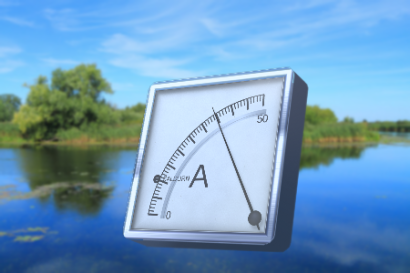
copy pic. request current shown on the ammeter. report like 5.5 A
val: 35 A
